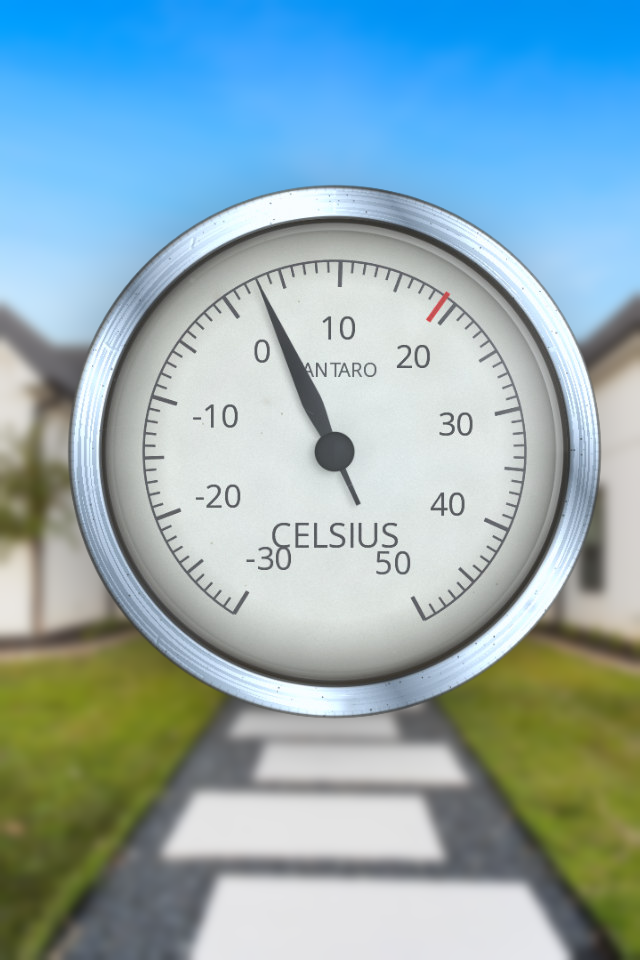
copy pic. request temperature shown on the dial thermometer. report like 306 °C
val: 3 °C
